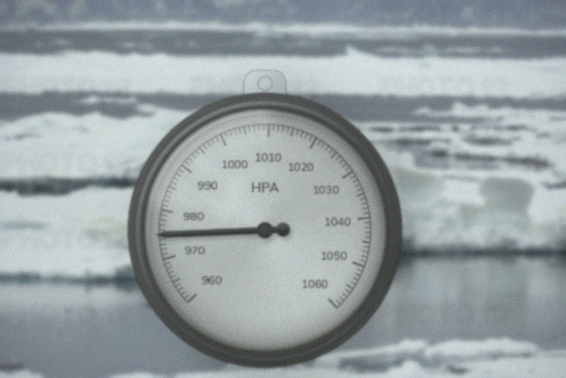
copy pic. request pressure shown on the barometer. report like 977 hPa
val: 975 hPa
